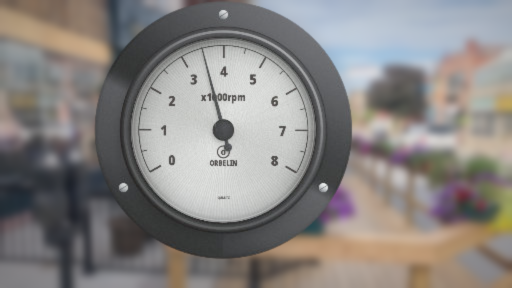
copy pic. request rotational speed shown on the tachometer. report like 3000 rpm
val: 3500 rpm
